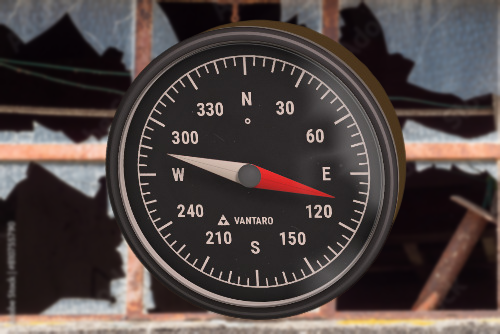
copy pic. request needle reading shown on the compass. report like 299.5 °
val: 105 °
